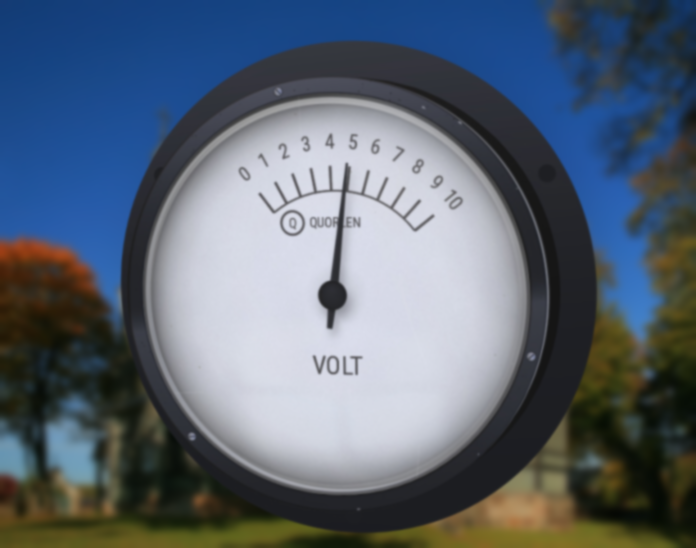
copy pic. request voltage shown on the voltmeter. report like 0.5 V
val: 5 V
